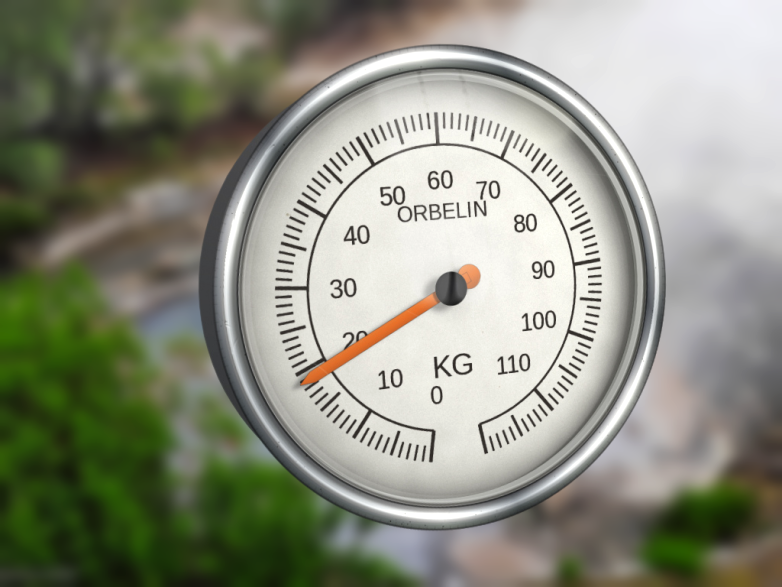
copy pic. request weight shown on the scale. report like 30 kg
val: 19 kg
